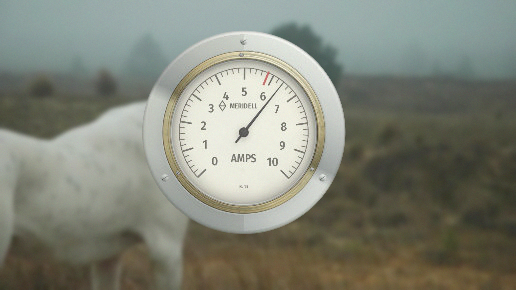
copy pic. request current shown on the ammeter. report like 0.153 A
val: 6.4 A
